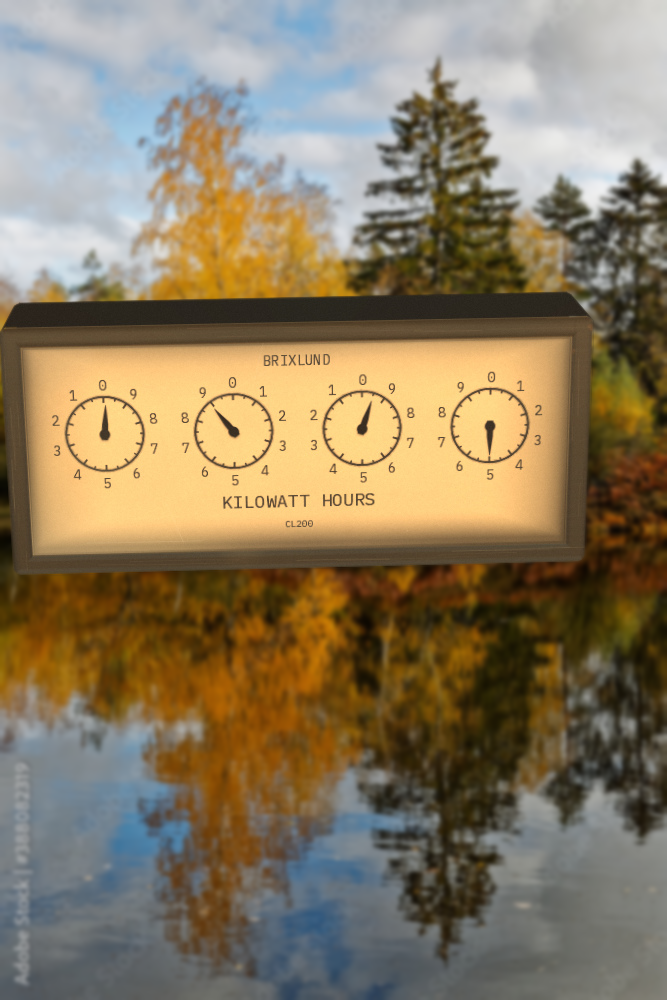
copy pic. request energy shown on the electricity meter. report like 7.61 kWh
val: 9895 kWh
